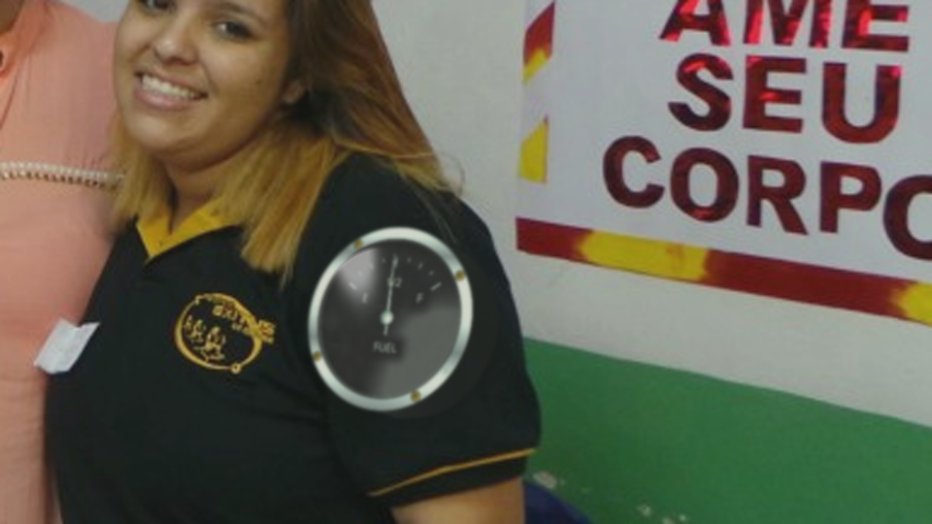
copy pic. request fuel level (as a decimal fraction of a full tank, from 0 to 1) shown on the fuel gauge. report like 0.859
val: 0.5
